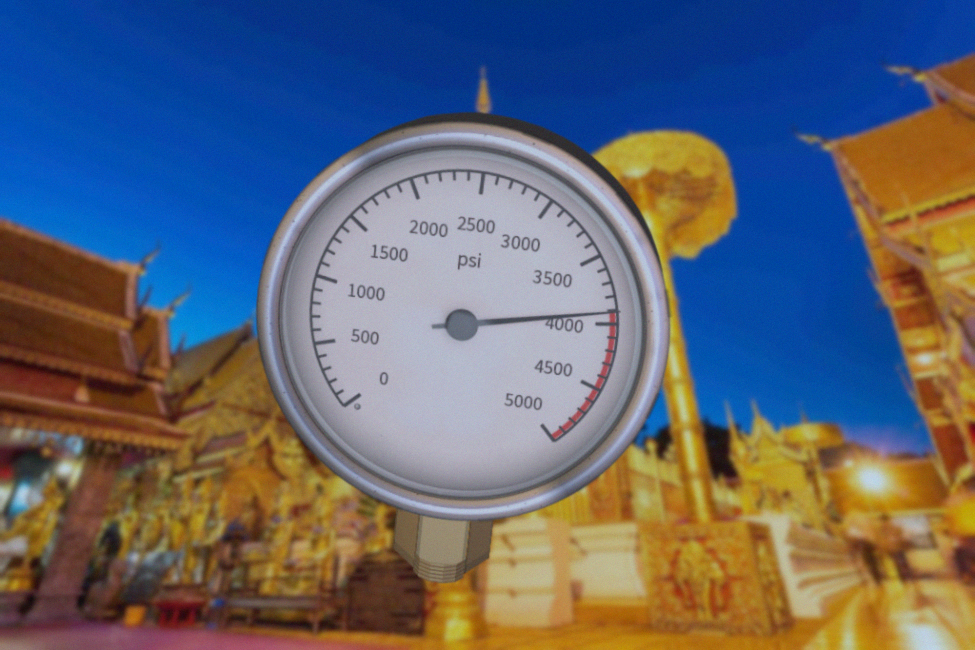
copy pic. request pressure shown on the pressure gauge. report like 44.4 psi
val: 3900 psi
